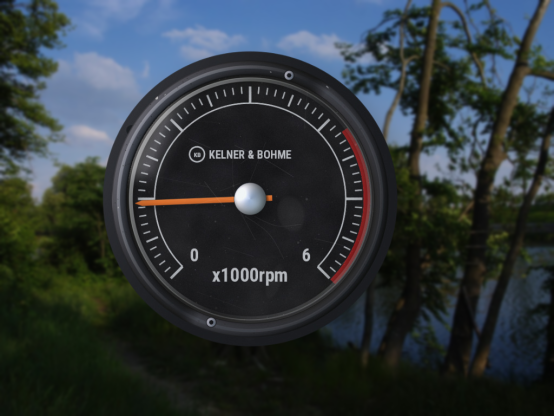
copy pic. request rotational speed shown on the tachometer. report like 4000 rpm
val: 950 rpm
